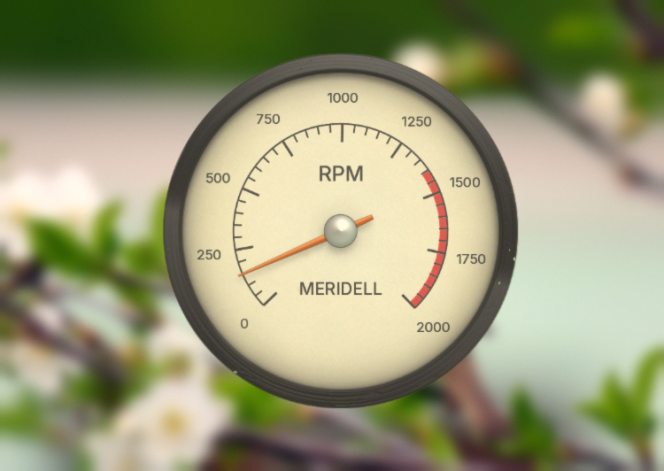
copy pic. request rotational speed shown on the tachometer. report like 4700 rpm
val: 150 rpm
